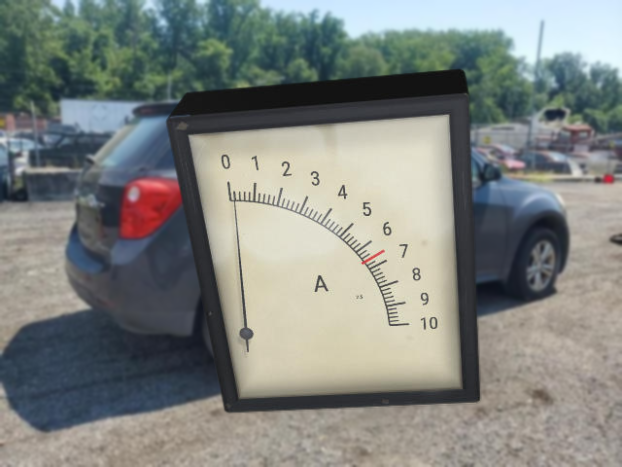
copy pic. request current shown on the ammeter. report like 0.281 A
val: 0.2 A
